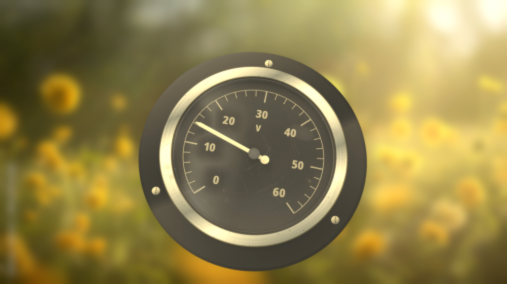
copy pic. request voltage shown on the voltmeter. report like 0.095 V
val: 14 V
